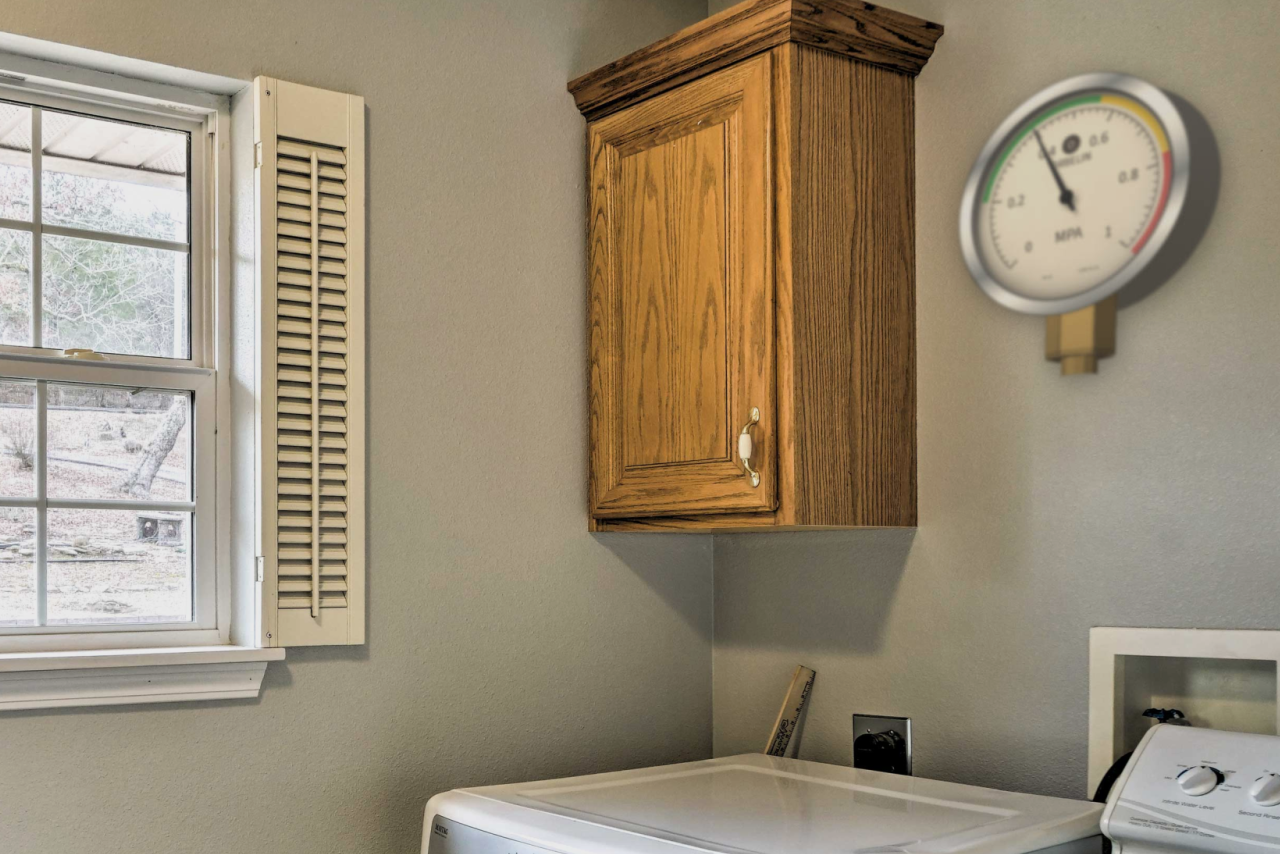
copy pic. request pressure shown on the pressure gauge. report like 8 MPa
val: 0.4 MPa
